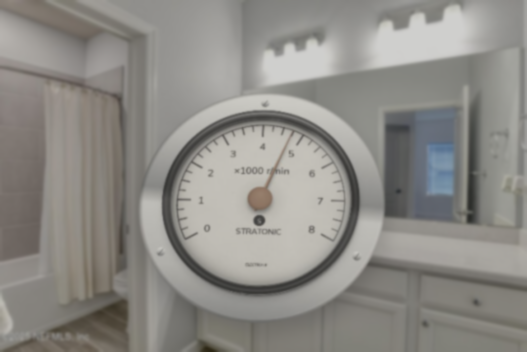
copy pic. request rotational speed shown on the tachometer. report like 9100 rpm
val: 4750 rpm
